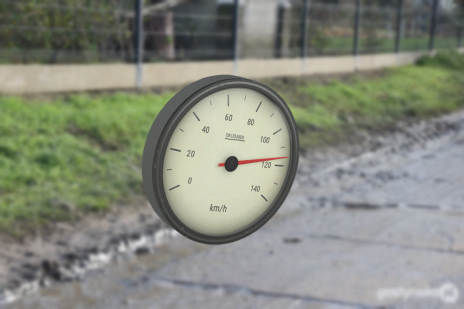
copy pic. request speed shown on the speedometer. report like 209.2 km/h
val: 115 km/h
